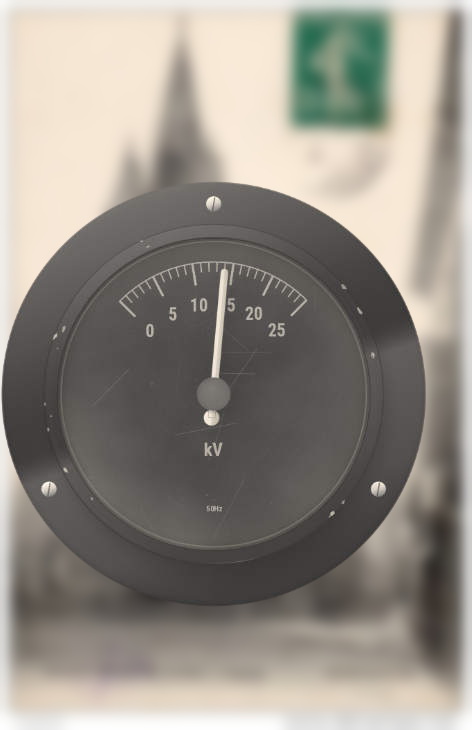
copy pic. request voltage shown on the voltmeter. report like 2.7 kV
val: 14 kV
